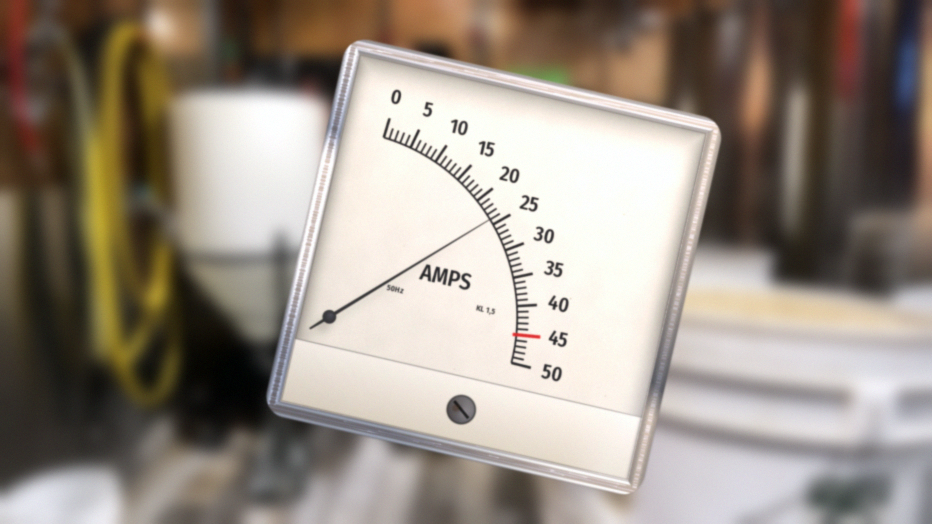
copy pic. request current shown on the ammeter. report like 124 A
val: 24 A
